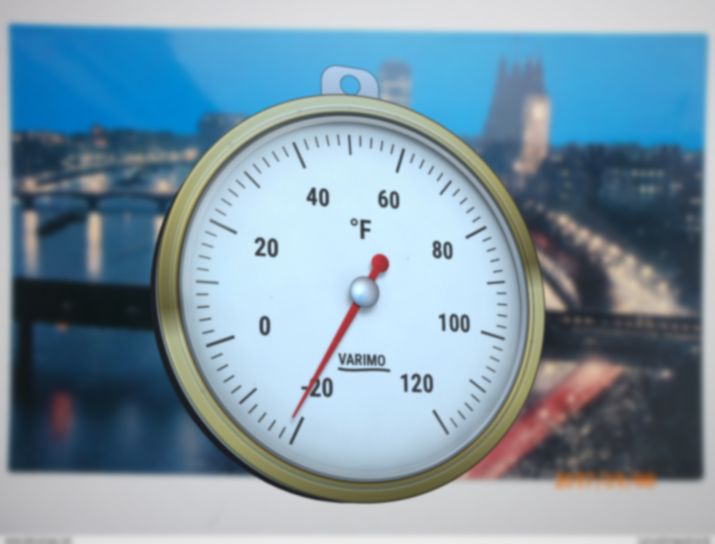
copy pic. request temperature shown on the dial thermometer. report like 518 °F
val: -18 °F
